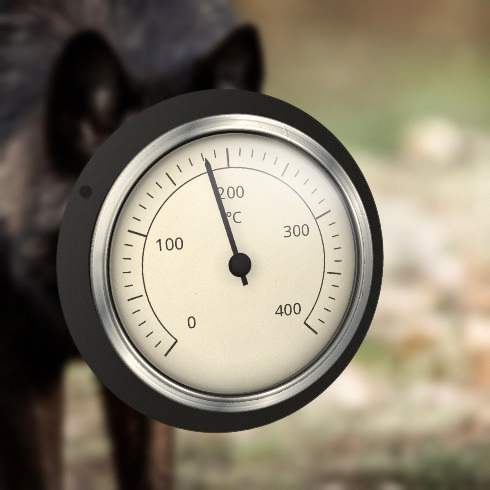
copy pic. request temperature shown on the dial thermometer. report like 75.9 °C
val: 180 °C
